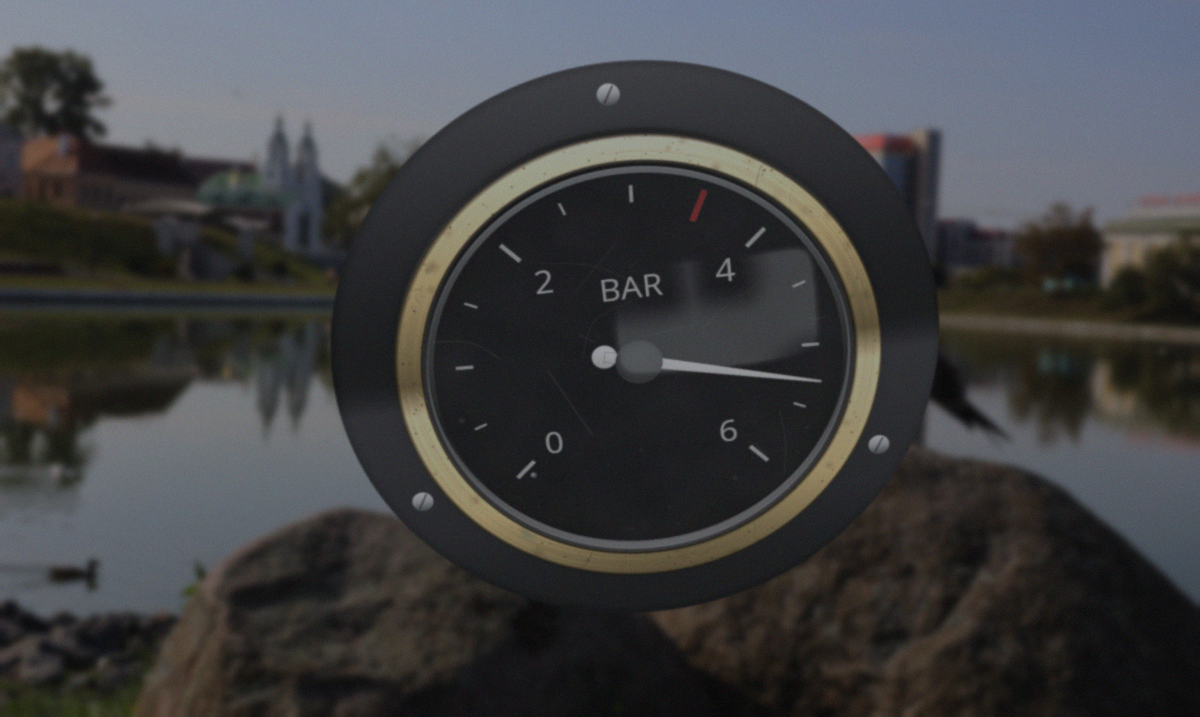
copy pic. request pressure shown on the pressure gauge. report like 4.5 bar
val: 5.25 bar
